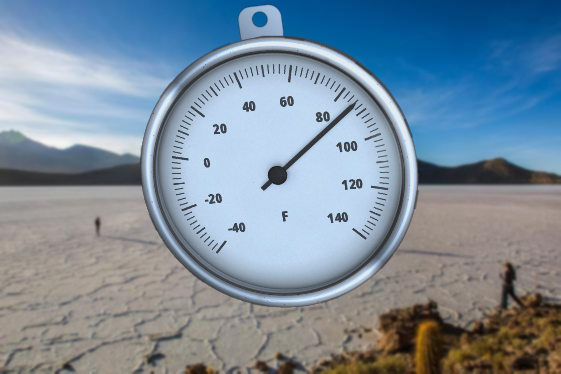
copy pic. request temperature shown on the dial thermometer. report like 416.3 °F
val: 86 °F
